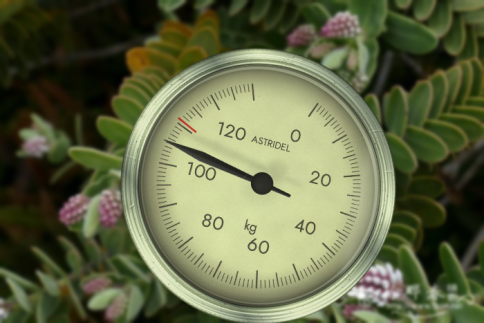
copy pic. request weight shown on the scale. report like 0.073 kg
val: 105 kg
